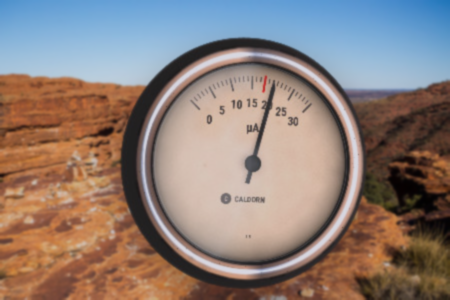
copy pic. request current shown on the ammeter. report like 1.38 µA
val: 20 µA
